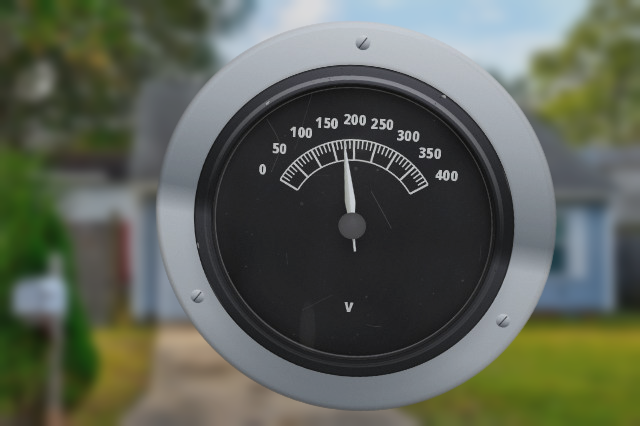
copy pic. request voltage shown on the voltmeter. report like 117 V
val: 180 V
